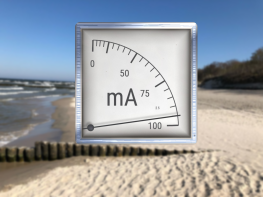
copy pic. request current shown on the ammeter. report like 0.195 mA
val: 95 mA
